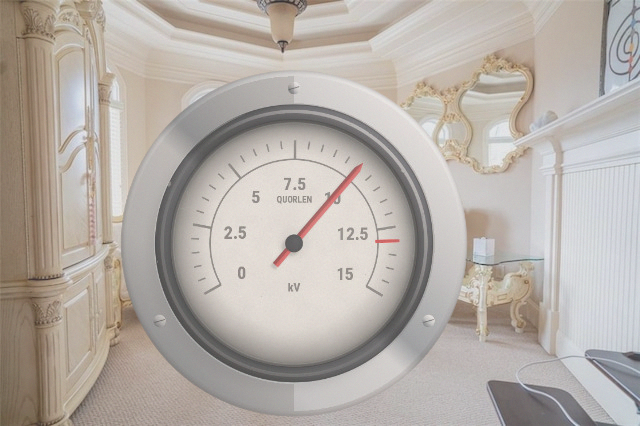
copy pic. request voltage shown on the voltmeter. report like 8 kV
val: 10 kV
